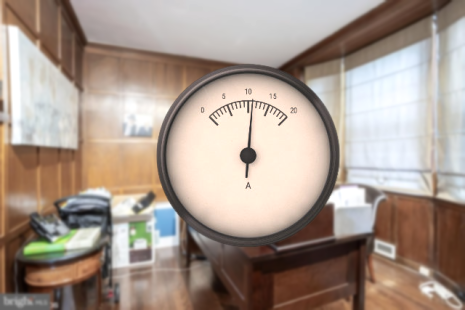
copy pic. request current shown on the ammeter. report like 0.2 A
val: 11 A
